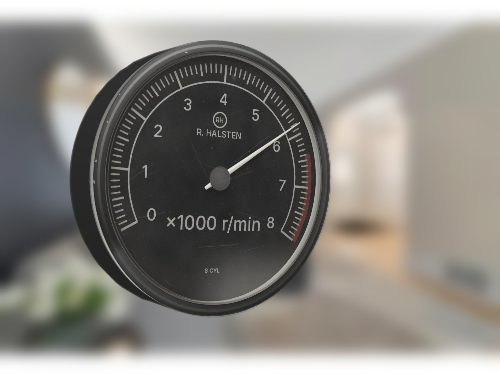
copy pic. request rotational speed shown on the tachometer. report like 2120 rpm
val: 5800 rpm
